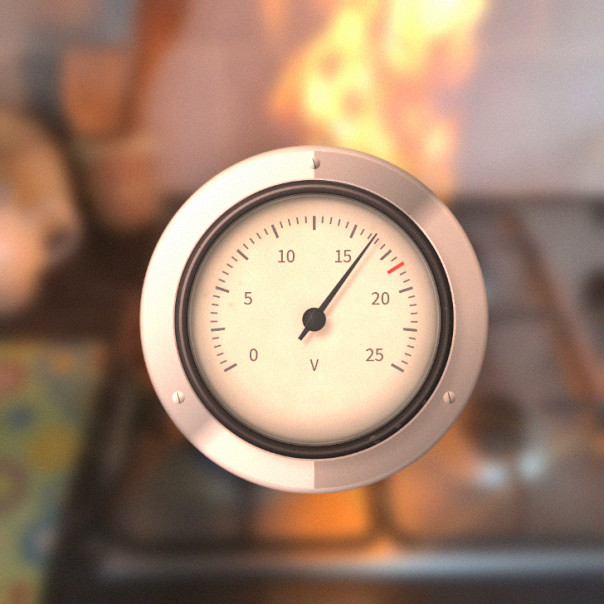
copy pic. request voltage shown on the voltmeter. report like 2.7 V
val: 16.25 V
